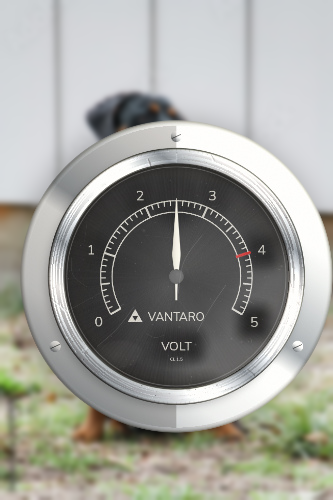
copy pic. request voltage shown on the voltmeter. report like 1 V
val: 2.5 V
